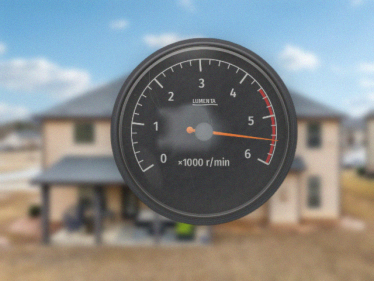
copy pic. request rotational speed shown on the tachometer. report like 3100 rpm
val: 5500 rpm
